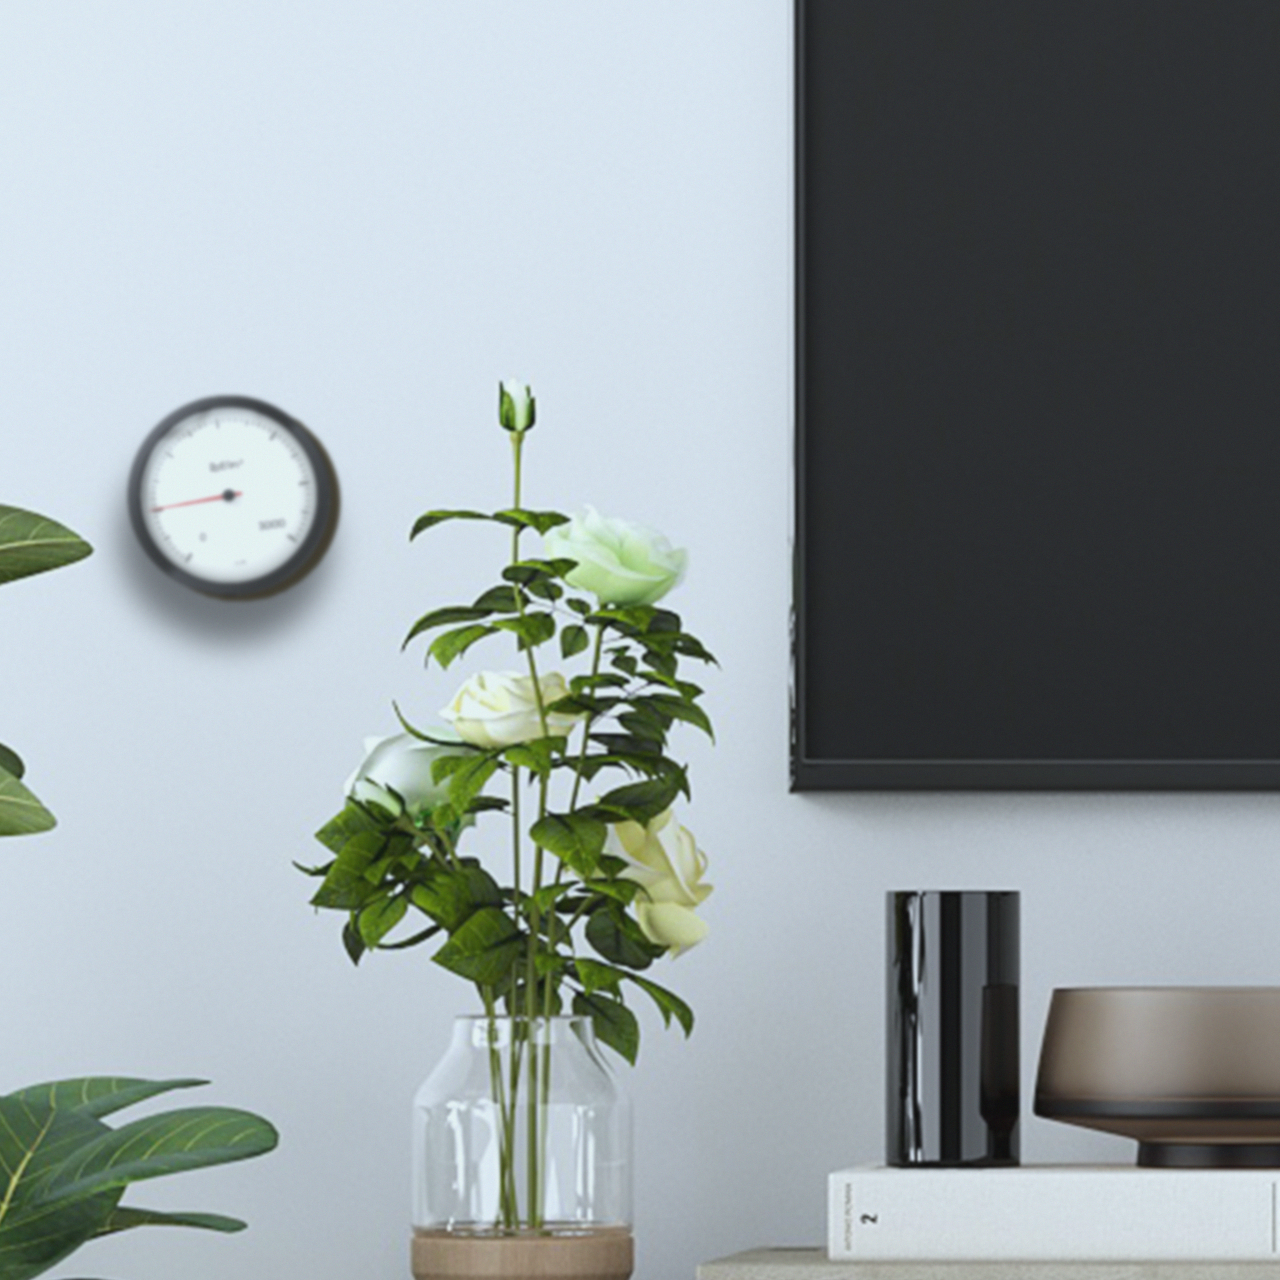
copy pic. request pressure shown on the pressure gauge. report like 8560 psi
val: 500 psi
